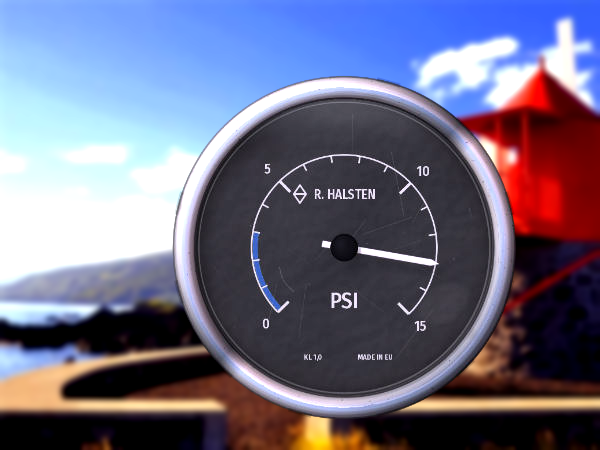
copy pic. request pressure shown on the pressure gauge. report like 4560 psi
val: 13 psi
